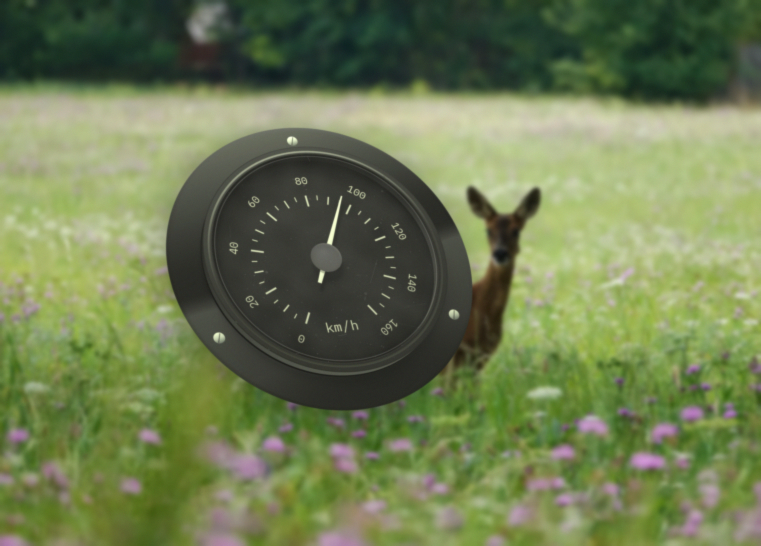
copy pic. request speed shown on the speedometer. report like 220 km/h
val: 95 km/h
